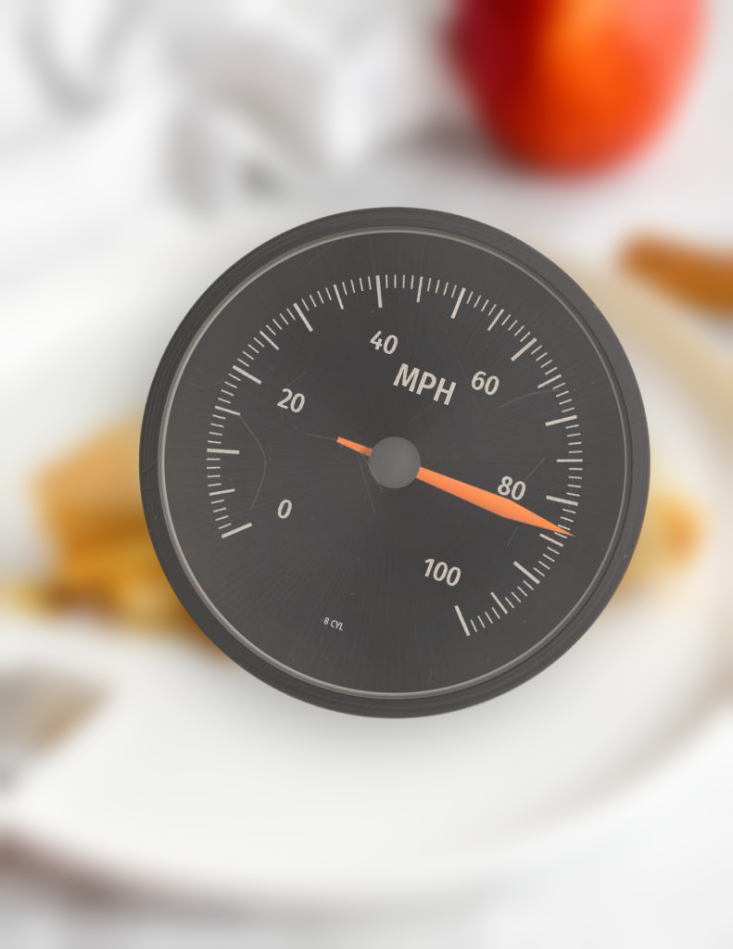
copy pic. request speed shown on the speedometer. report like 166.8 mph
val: 83.5 mph
